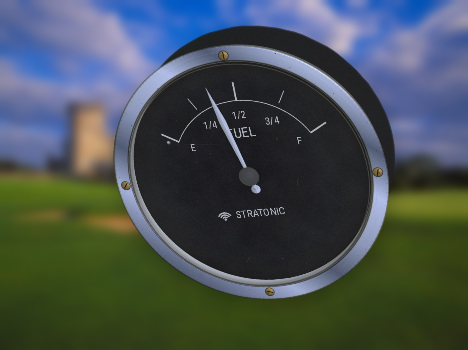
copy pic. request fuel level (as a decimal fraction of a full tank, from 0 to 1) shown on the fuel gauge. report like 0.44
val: 0.375
